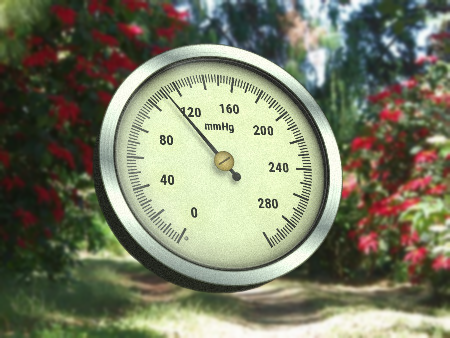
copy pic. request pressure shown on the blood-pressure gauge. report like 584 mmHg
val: 110 mmHg
